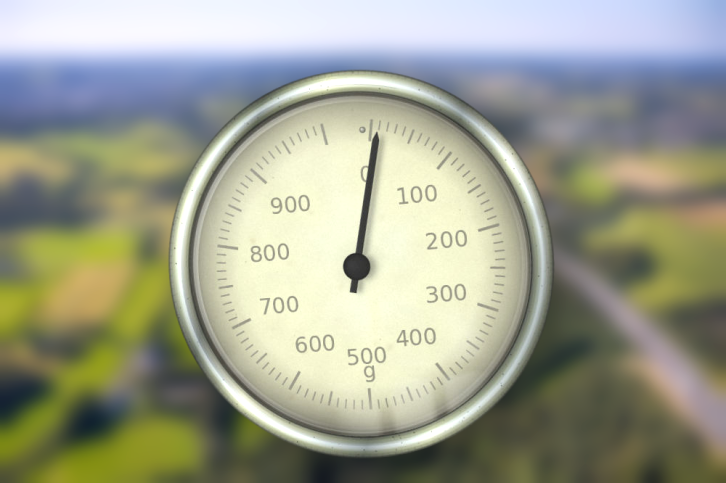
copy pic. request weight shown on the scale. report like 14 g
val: 10 g
